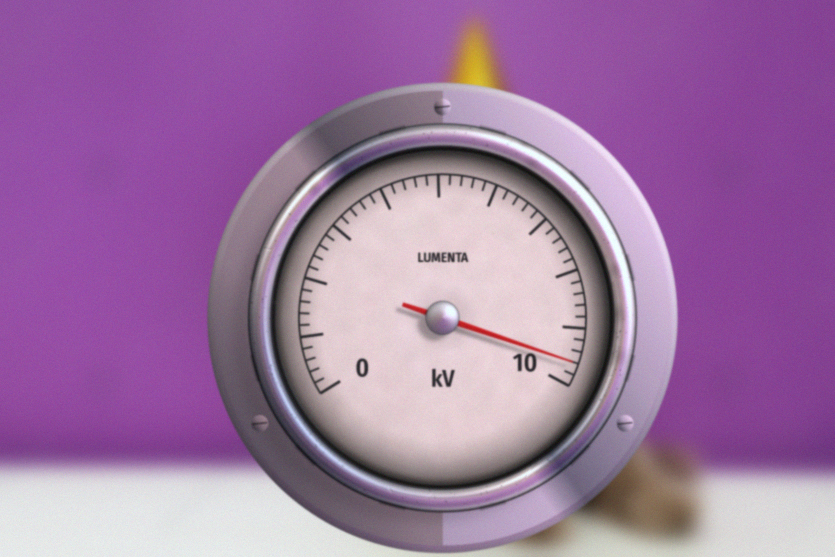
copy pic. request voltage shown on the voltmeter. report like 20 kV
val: 9.6 kV
